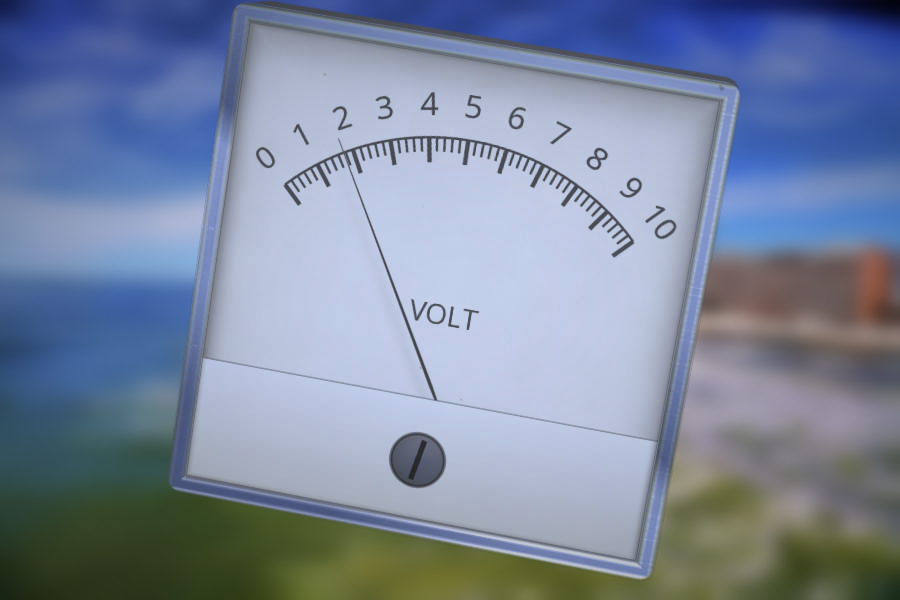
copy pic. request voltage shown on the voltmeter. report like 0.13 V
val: 1.8 V
